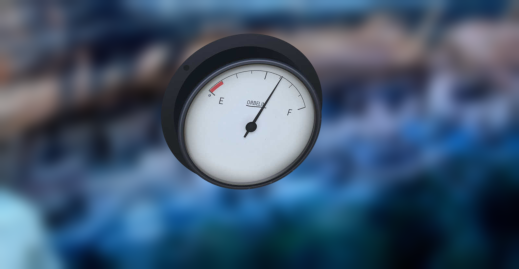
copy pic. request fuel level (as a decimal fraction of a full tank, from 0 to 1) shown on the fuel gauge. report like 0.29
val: 0.625
